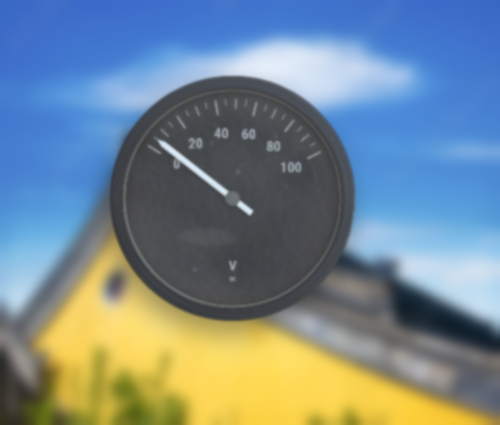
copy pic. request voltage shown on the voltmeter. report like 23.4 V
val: 5 V
